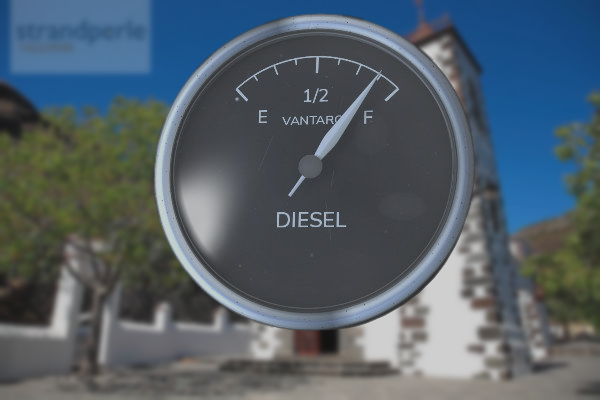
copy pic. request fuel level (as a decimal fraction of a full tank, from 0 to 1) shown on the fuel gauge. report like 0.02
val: 0.875
